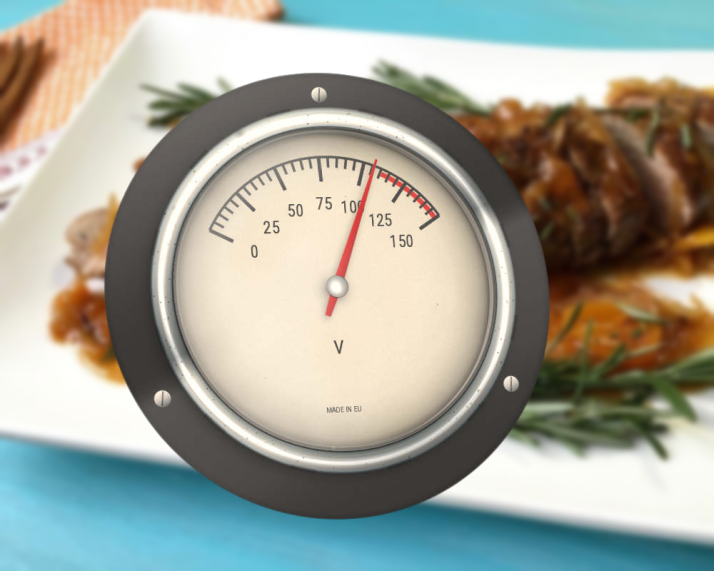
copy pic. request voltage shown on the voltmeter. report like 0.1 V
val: 105 V
